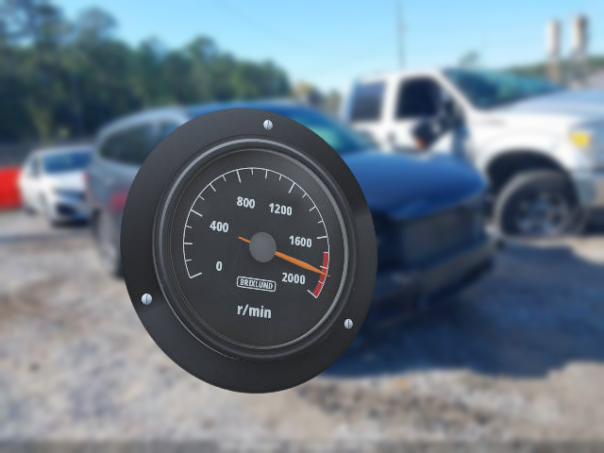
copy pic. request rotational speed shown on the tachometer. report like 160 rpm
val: 1850 rpm
